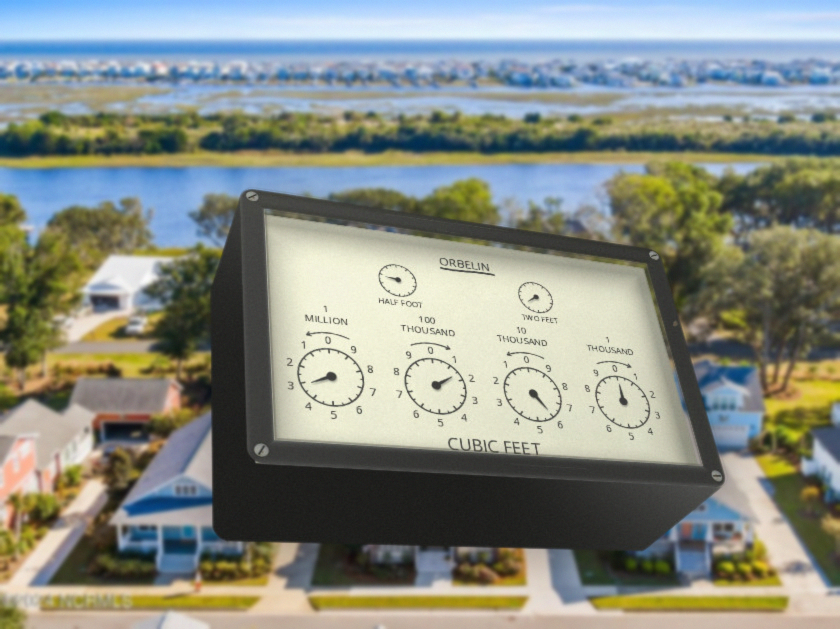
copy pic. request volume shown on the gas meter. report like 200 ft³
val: 316000 ft³
